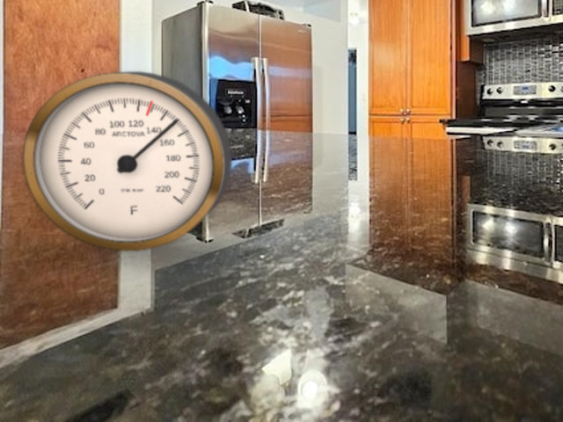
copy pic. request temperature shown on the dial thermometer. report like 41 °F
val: 150 °F
